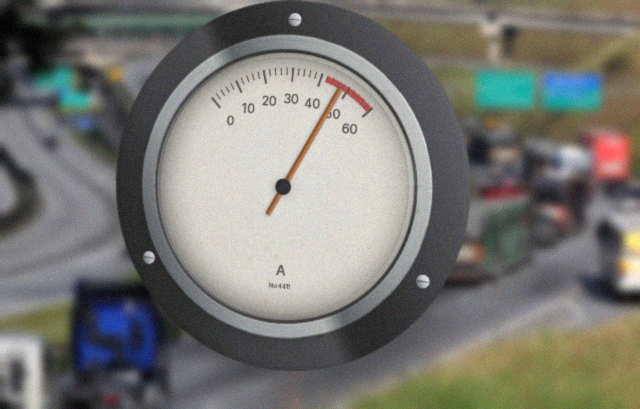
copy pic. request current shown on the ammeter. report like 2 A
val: 48 A
